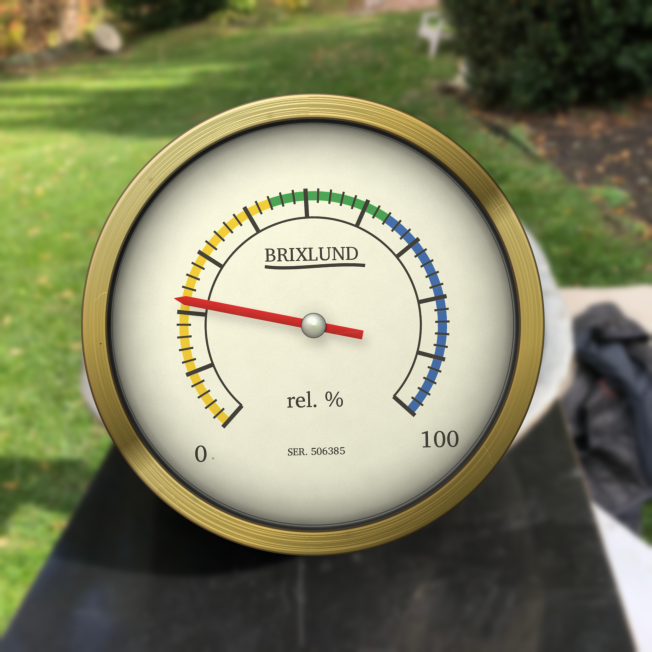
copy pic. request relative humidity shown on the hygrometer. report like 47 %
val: 22 %
